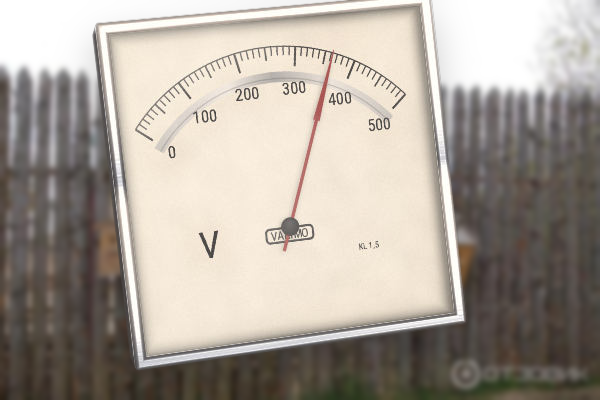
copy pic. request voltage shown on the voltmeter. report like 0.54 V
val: 360 V
